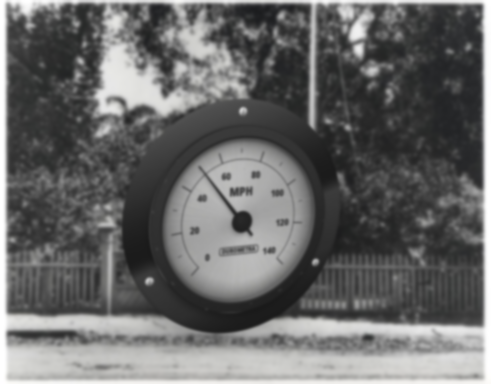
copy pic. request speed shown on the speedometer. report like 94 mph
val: 50 mph
